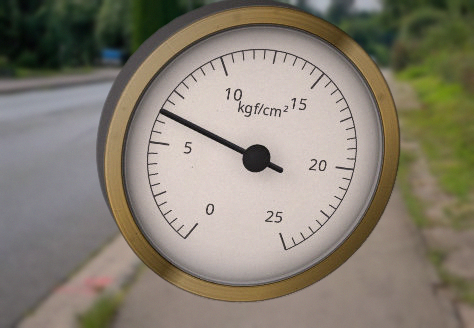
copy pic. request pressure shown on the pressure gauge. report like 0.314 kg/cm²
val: 6.5 kg/cm²
